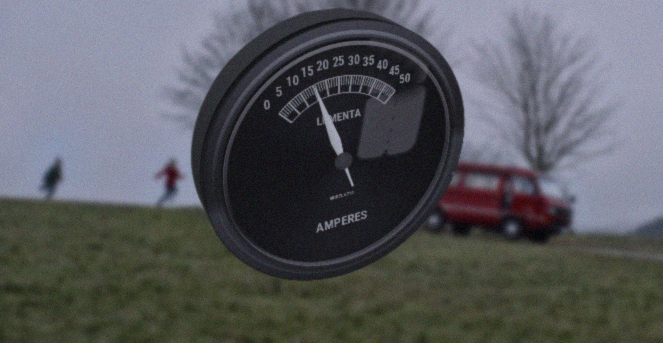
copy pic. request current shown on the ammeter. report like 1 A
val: 15 A
